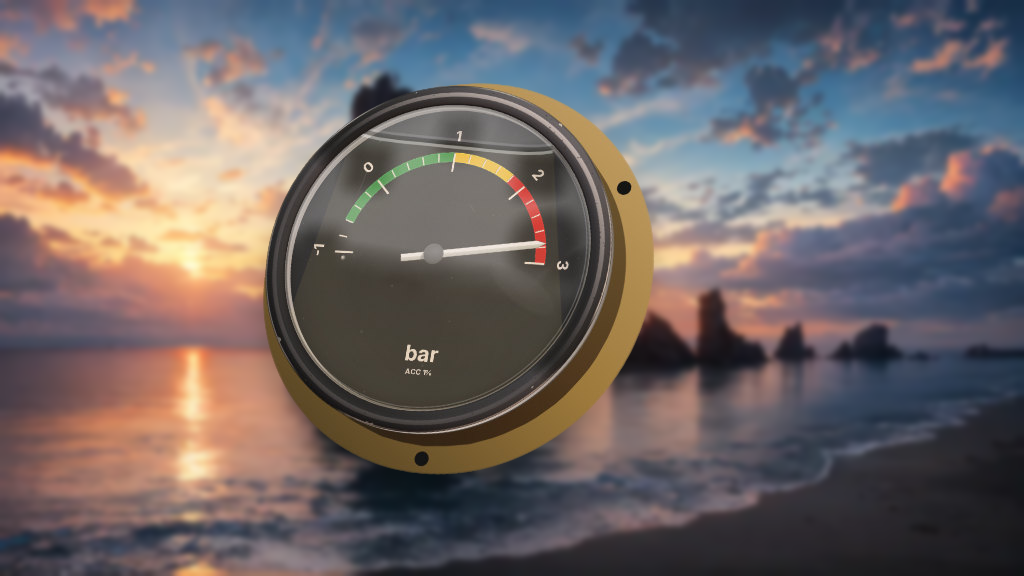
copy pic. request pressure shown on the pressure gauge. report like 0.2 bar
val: 2.8 bar
